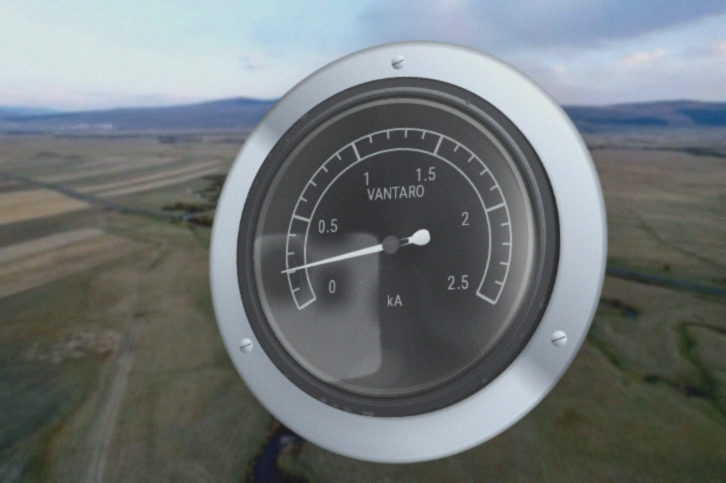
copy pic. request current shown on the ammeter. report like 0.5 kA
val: 0.2 kA
